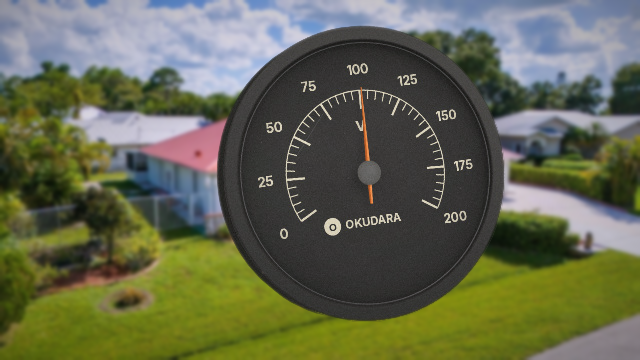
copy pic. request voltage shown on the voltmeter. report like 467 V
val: 100 V
